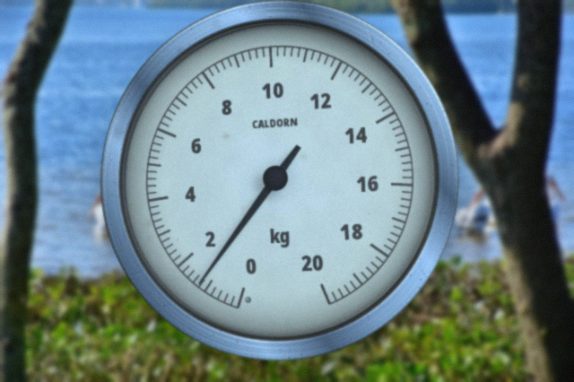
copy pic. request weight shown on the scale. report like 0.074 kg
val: 1.2 kg
